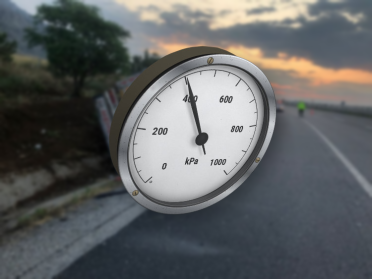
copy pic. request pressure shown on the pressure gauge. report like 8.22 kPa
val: 400 kPa
